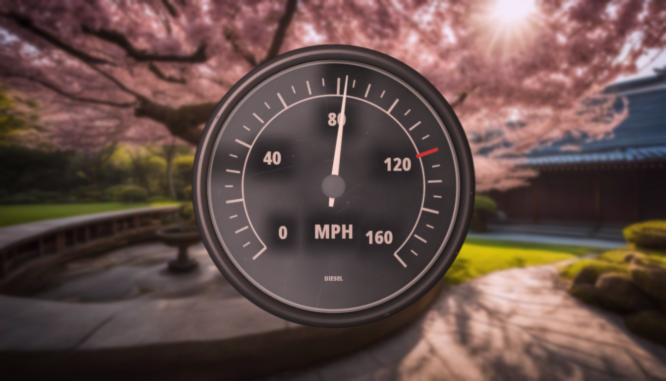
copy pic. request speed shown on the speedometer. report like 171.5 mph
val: 82.5 mph
